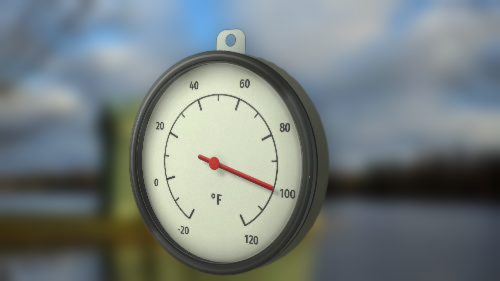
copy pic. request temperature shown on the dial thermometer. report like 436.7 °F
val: 100 °F
